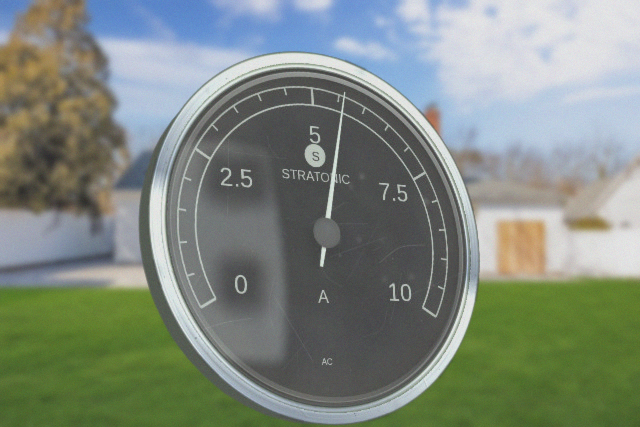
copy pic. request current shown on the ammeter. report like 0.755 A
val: 5.5 A
